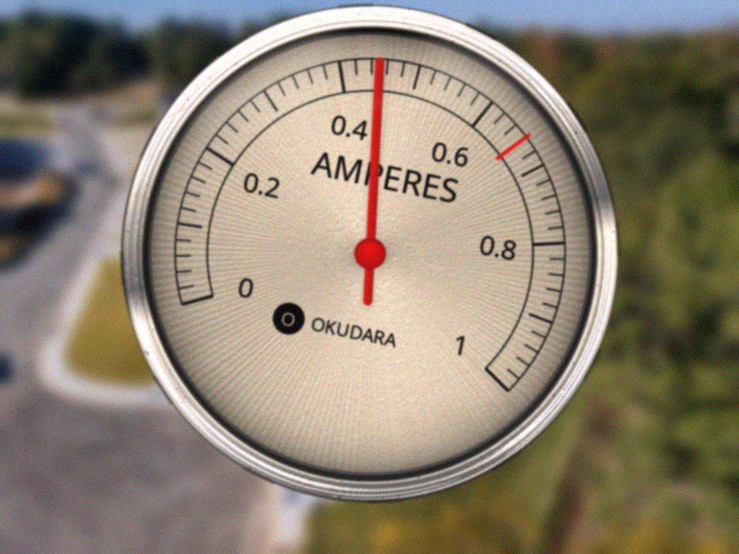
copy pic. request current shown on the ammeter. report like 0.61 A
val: 0.45 A
